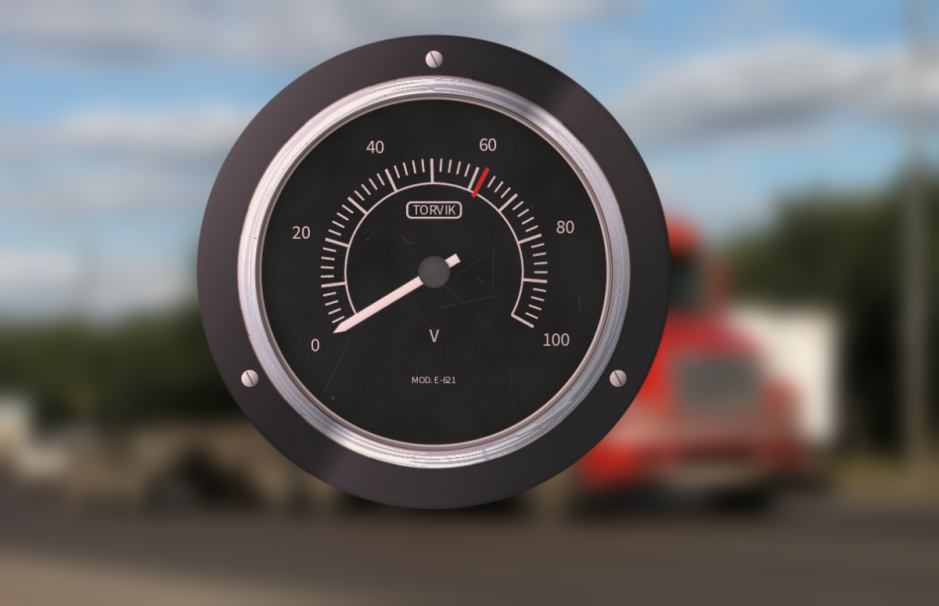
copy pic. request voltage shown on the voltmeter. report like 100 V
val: 0 V
